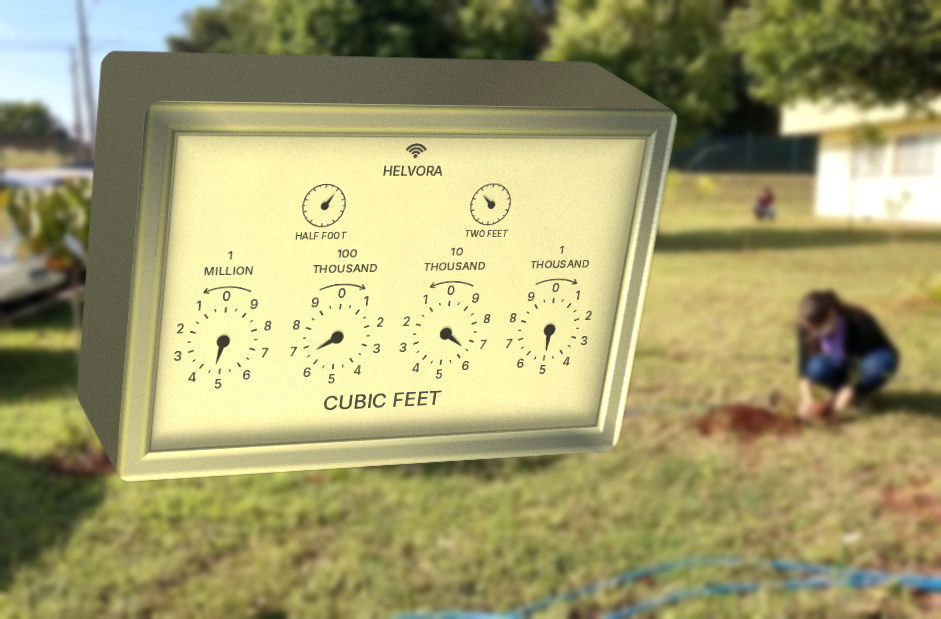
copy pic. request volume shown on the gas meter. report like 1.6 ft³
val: 466500 ft³
